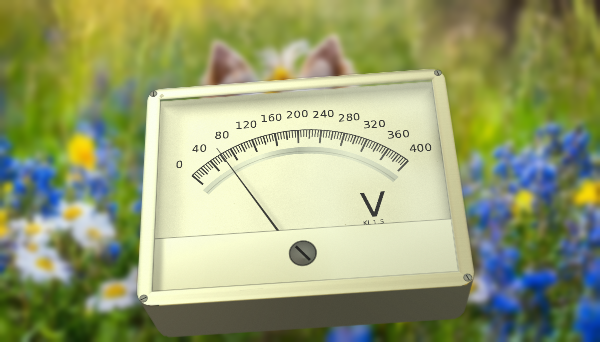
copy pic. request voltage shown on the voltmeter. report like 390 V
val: 60 V
